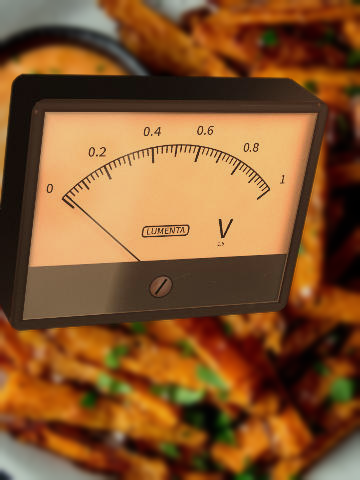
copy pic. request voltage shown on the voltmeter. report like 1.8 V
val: 0.02 V
